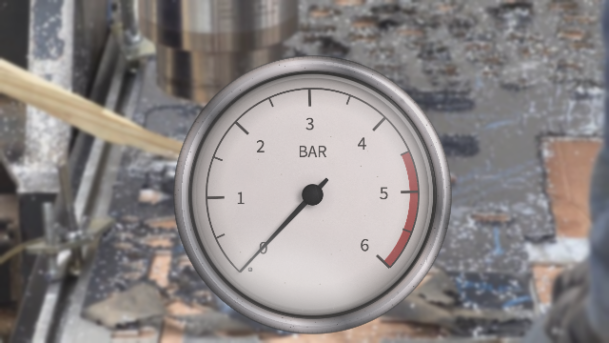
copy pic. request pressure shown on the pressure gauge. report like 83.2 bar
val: 0 bar
